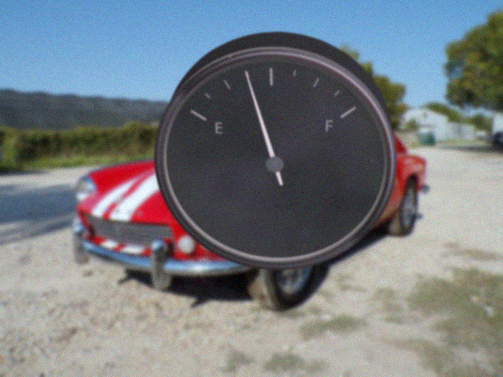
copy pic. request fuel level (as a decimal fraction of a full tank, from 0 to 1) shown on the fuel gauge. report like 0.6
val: 0.375
